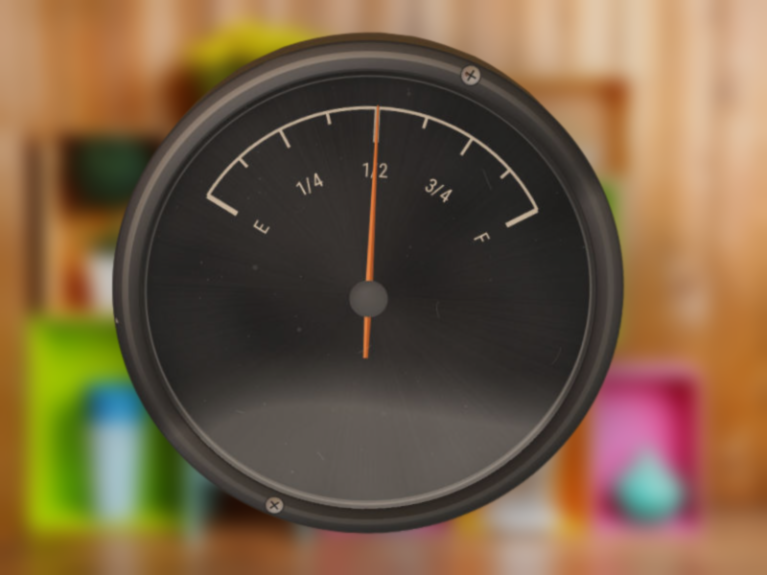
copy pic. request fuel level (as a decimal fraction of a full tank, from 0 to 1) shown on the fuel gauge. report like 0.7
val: 0.5
